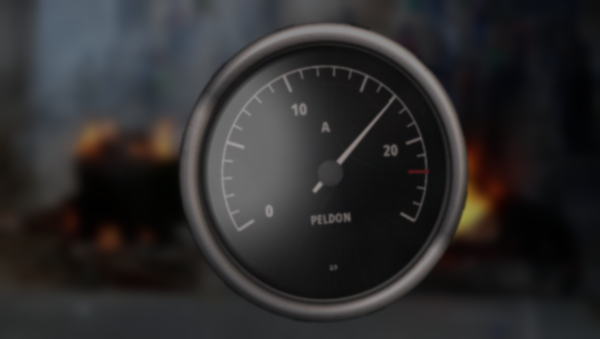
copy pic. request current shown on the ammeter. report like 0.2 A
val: 17 A
